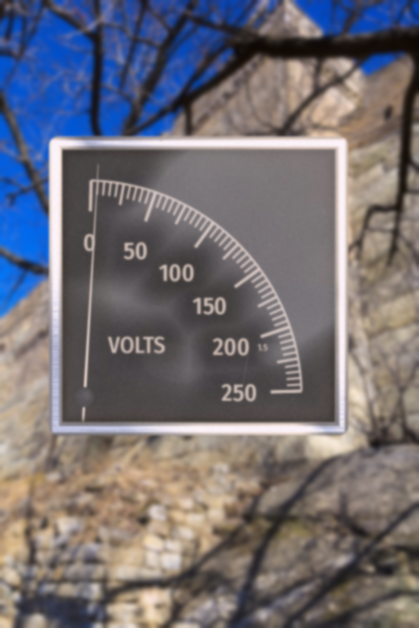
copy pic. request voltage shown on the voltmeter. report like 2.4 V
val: 5 V
